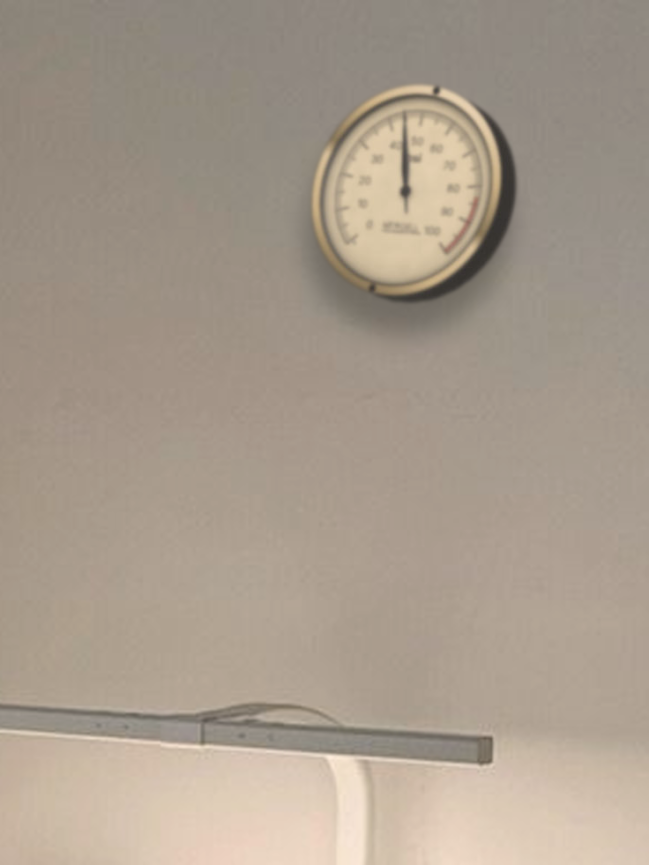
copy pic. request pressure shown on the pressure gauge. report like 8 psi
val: 45 psi
